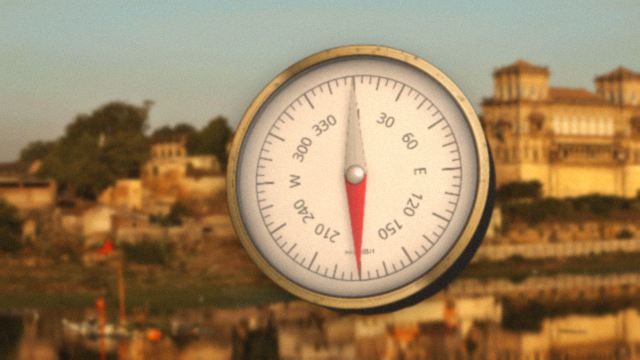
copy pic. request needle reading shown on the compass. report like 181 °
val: 180 °
